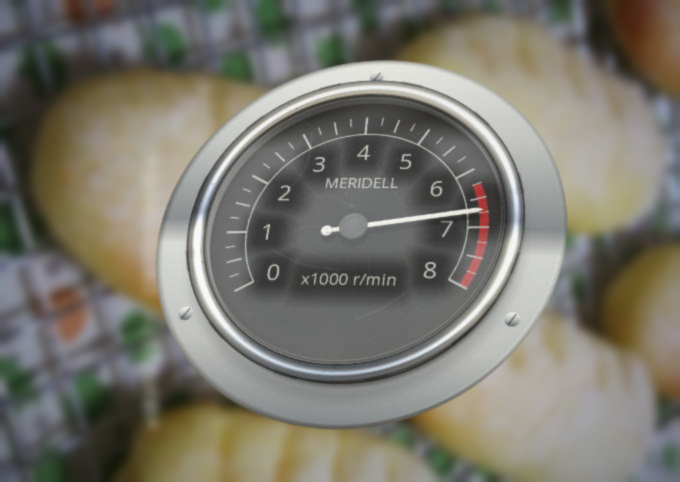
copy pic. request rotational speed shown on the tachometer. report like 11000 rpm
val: 6750 rpm
